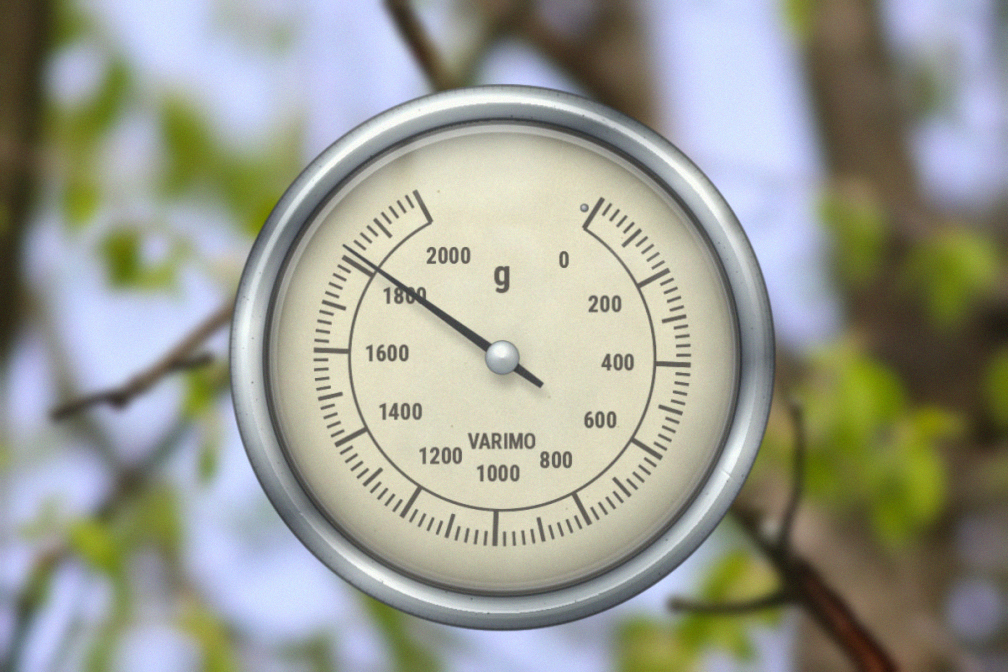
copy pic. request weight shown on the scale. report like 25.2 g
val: 1820 g
